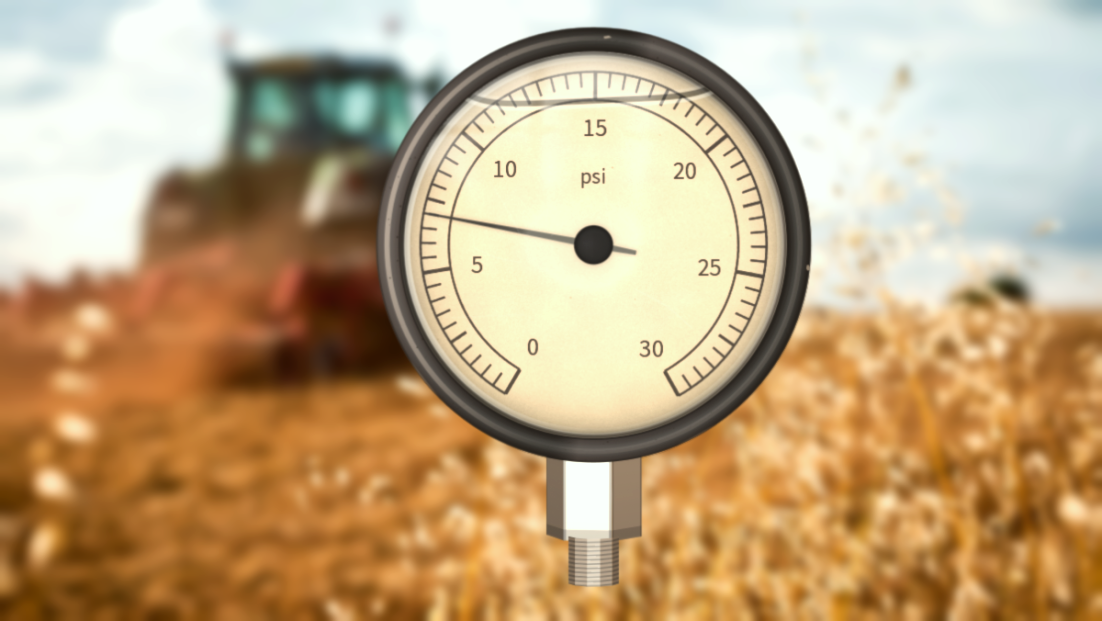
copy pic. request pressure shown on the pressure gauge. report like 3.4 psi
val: 7 psi
